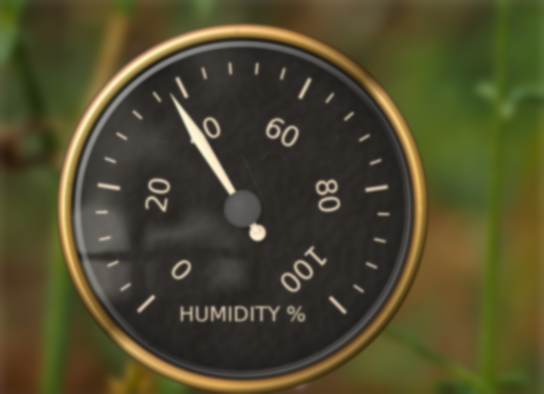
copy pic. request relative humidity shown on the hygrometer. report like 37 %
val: 38 %
